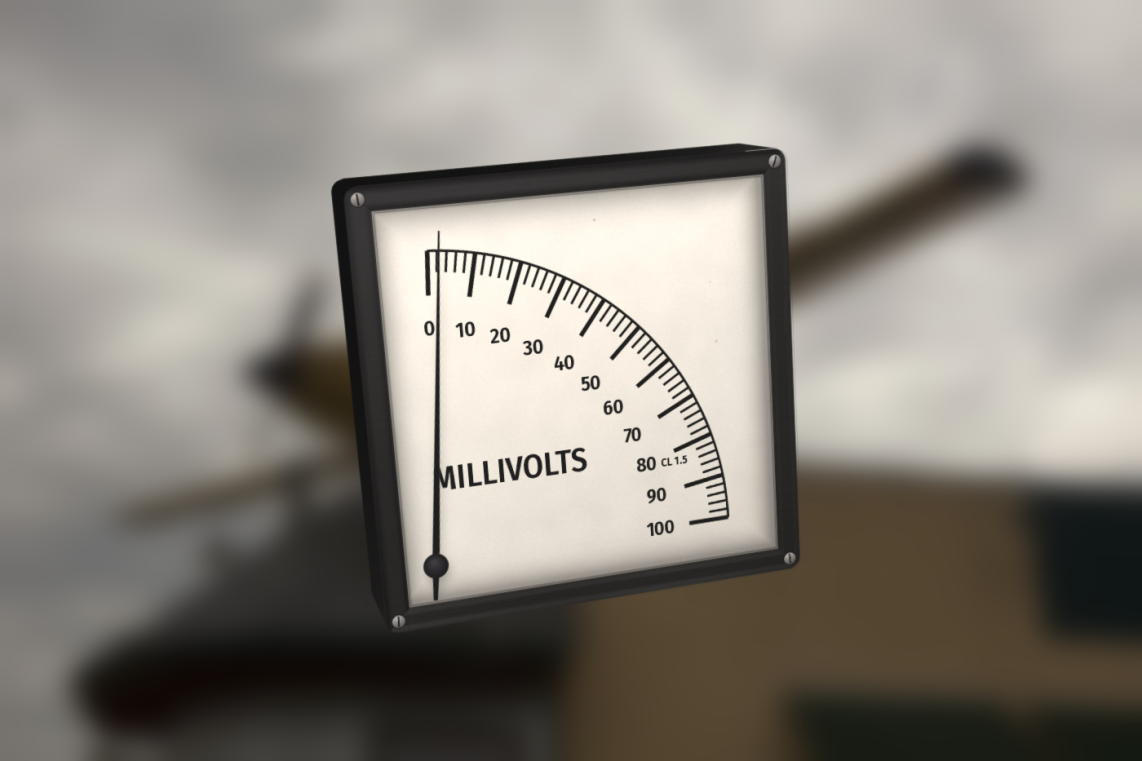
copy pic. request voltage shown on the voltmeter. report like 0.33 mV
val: 2 mV
